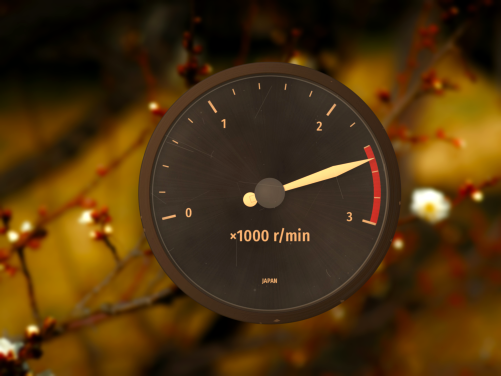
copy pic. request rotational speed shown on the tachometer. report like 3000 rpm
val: 2500 rpm
